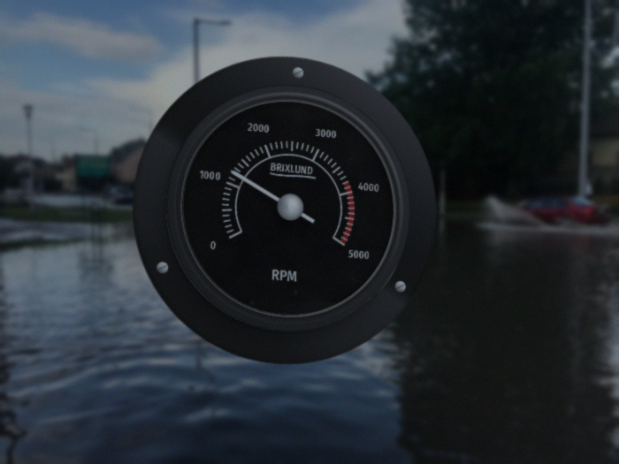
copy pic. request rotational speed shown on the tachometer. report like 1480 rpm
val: 1200 rpm
